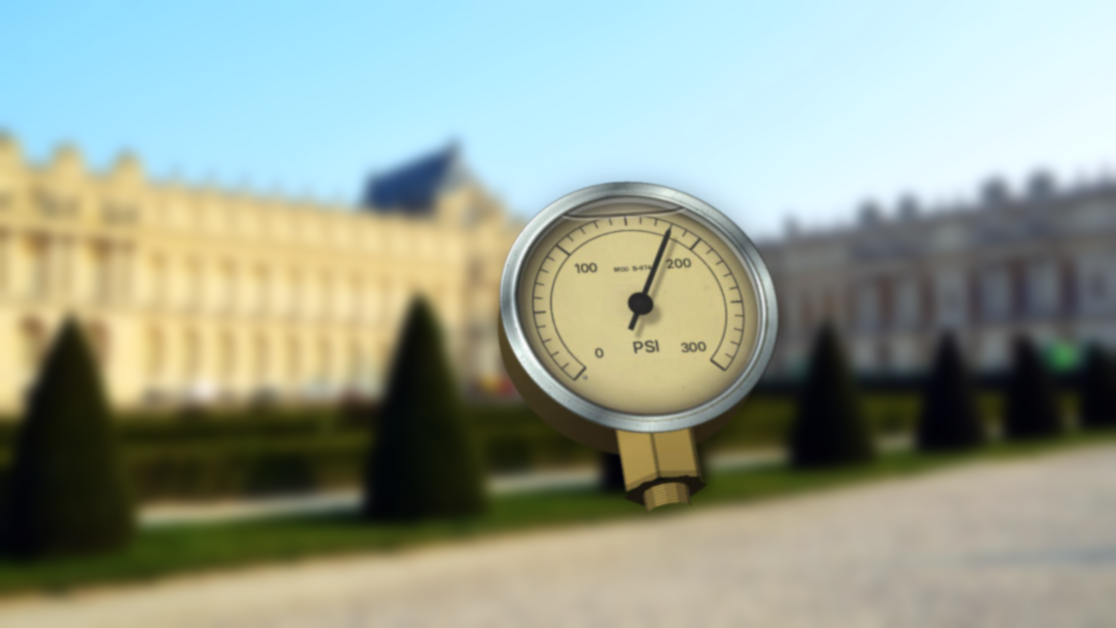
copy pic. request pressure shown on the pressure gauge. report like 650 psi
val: 180 psi
